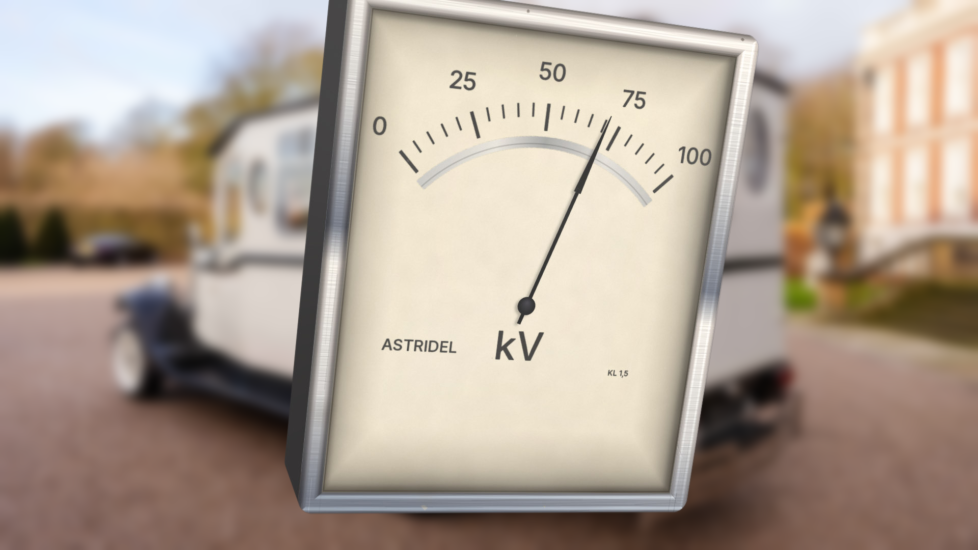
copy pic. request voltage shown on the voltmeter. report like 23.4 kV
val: 70 kV
